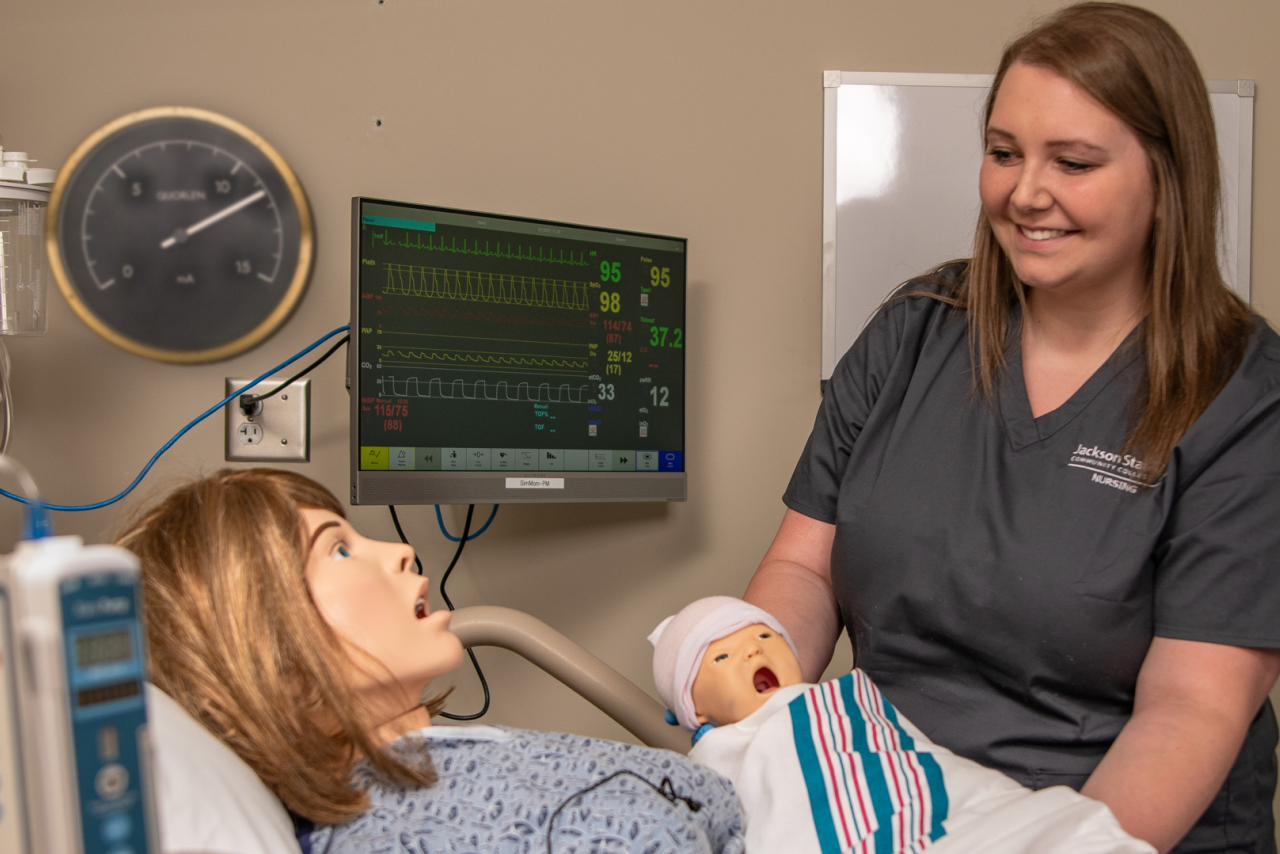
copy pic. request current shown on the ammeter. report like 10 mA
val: 11.5 mA
